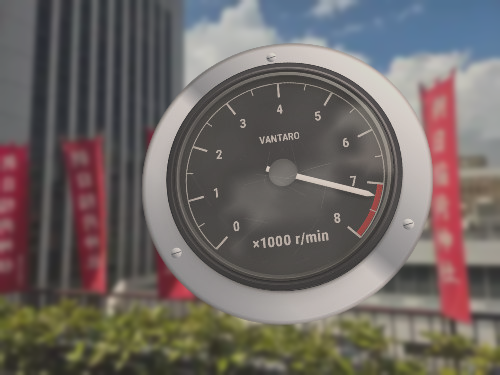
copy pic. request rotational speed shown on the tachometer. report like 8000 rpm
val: 7250 rpm
